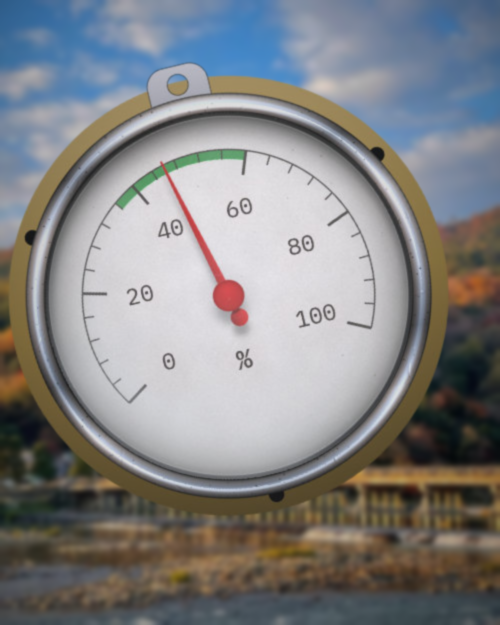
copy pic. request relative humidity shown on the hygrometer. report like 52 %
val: 46 %
